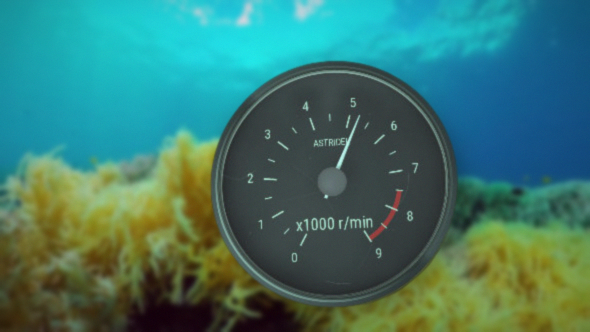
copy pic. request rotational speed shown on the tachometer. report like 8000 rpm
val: 5250 rpm
